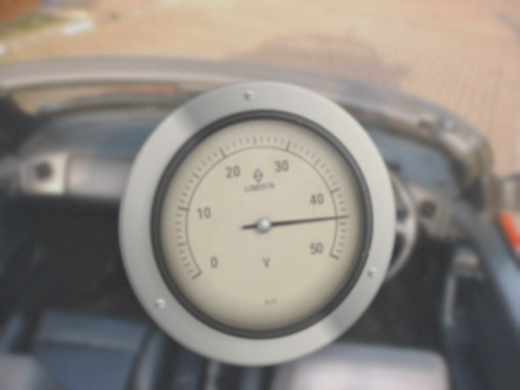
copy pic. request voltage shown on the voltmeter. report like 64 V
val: 44 V
